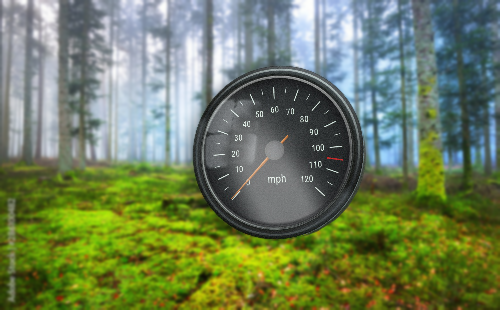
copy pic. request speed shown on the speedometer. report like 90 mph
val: 0 mph
